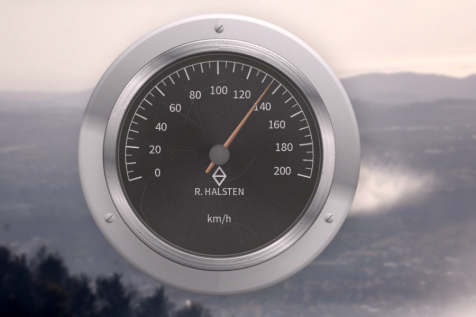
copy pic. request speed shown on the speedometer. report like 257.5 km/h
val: 135 km/h
